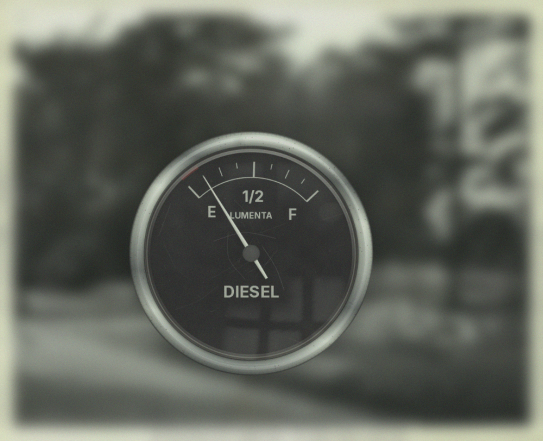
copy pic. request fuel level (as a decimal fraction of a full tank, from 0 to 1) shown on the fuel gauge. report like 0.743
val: 0.125
